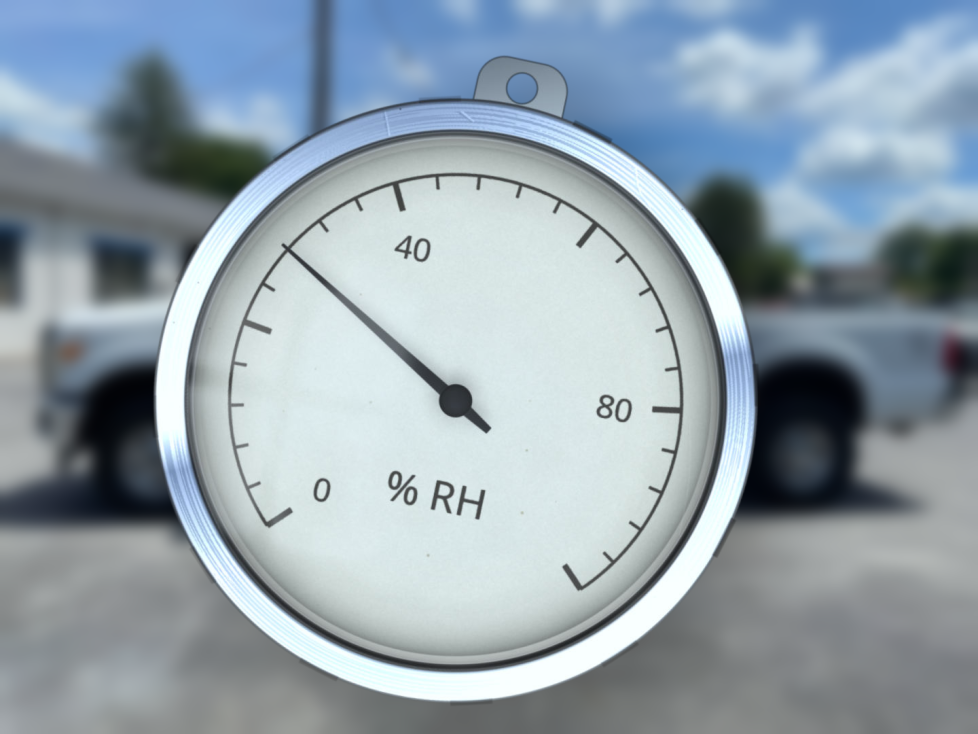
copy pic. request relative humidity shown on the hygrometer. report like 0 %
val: 28 %
